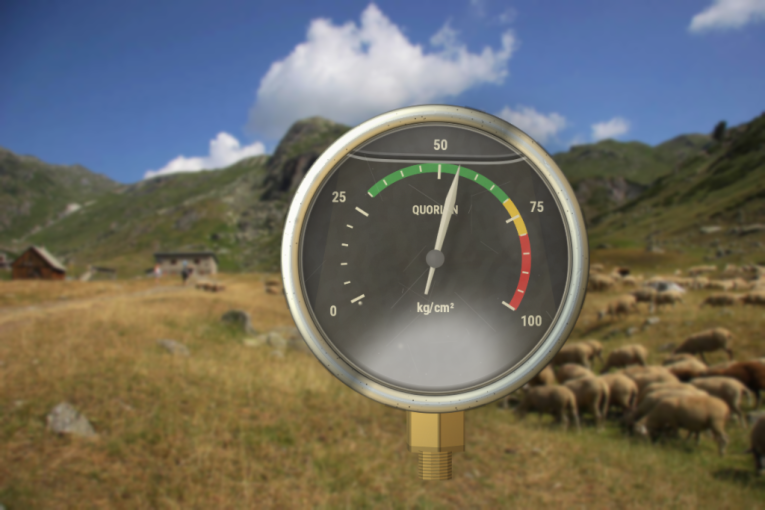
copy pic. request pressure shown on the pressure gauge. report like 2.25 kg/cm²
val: 55 kg/cm²
